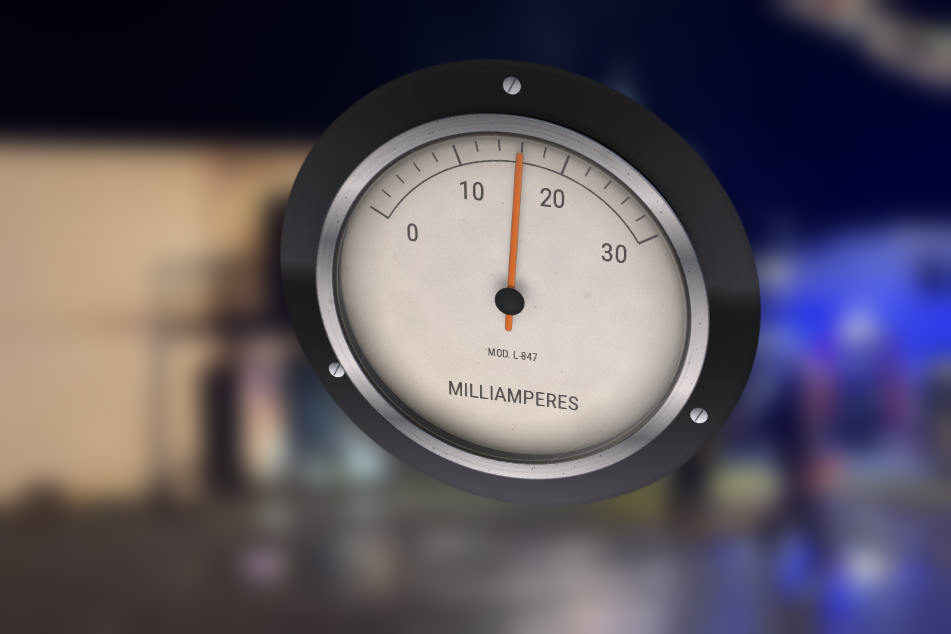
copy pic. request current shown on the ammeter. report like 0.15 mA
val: 16 mA
